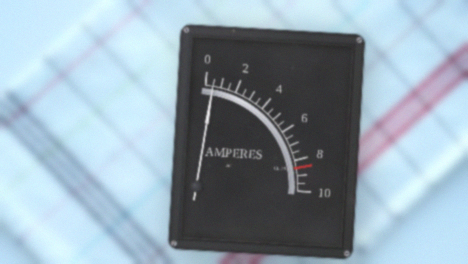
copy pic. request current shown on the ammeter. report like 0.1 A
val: 0.5 A
